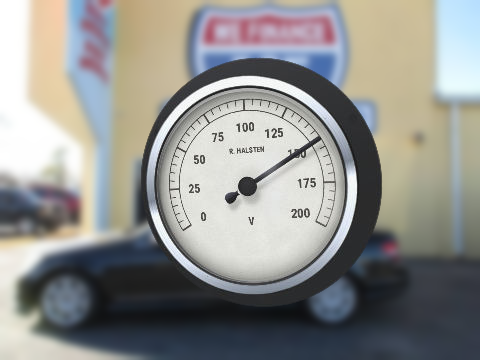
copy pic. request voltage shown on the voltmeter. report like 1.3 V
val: 150 V
